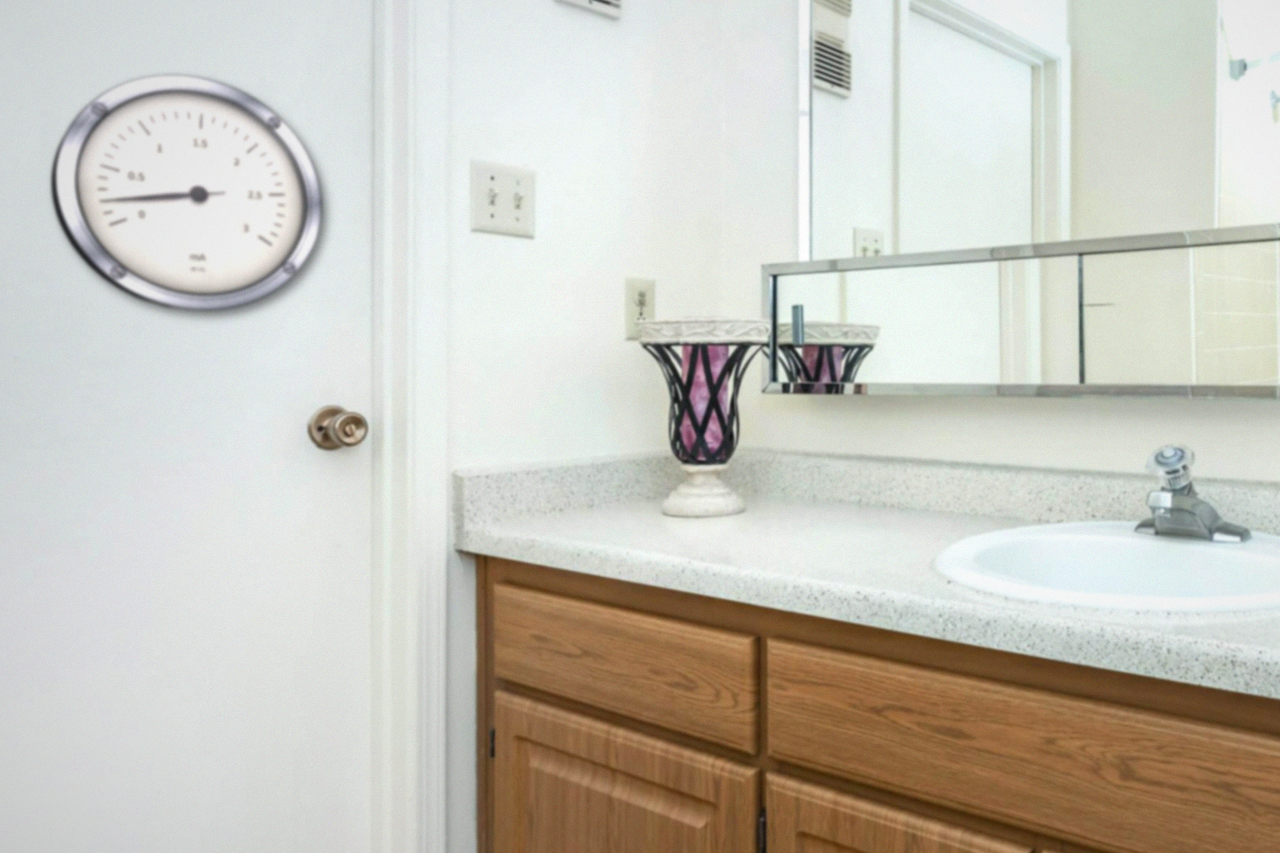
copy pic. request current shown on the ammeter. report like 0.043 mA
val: 0.2 mA
